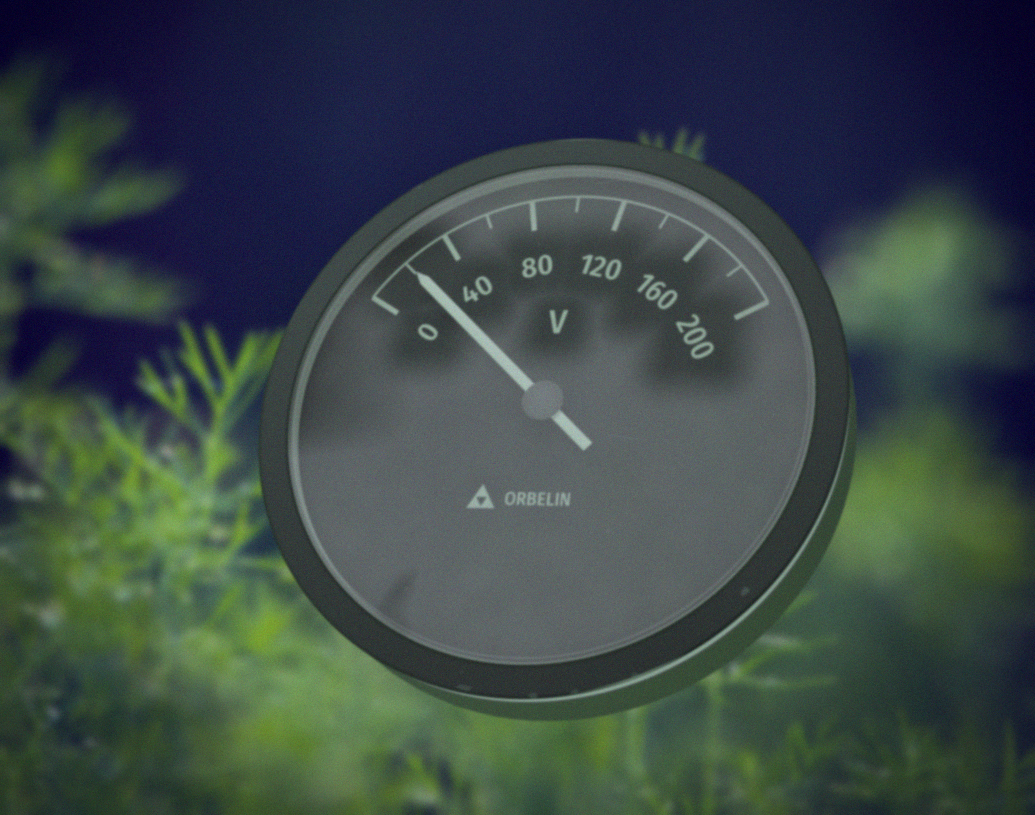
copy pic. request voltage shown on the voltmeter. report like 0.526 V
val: 20 V
